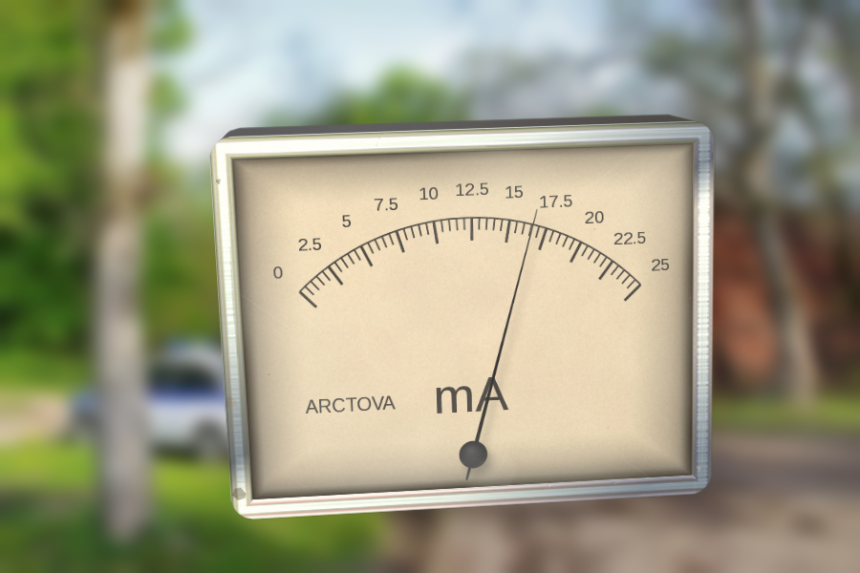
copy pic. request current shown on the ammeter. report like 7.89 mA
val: 16.5 mA
